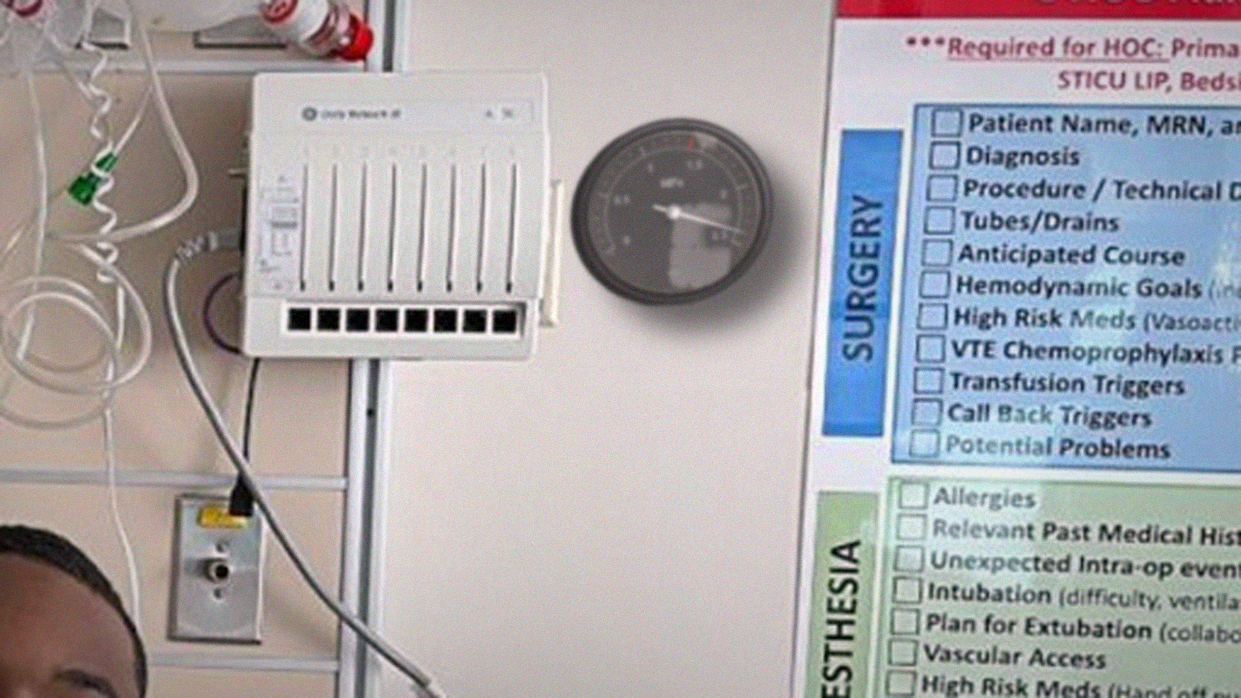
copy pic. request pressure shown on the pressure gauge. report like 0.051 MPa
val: 2.4 MPa
